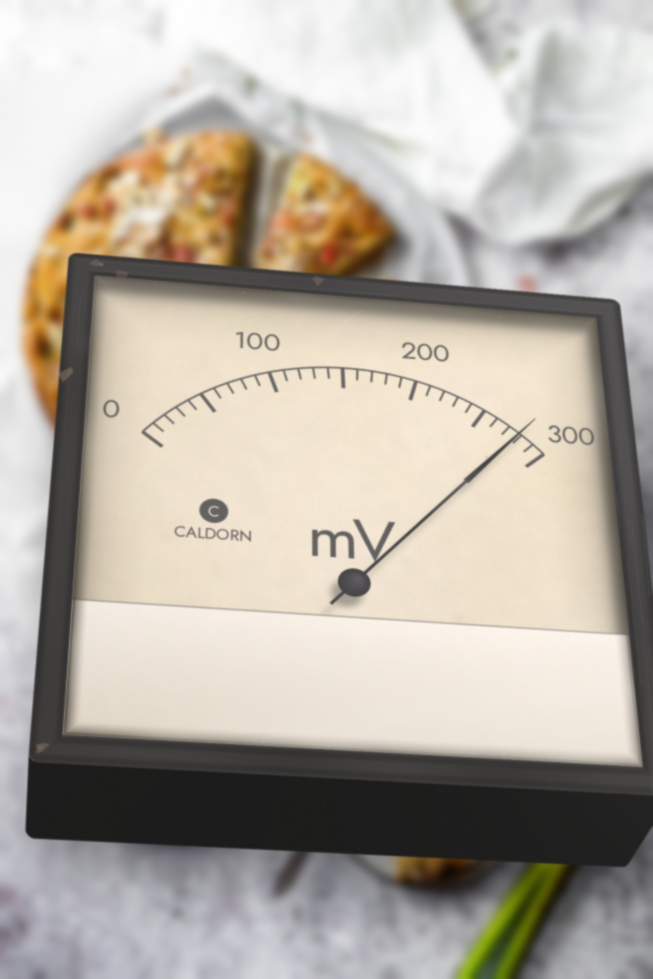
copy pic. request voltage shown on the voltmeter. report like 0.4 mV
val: 280 mV
